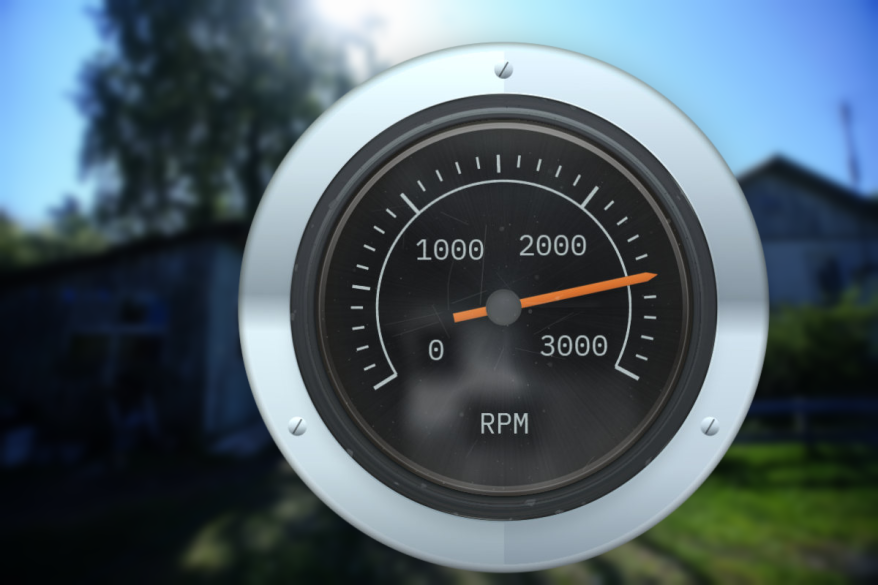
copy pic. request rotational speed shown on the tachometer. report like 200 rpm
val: 2500 rpm
